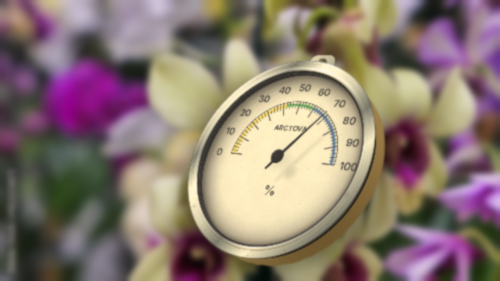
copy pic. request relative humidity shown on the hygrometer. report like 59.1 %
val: 70 %
